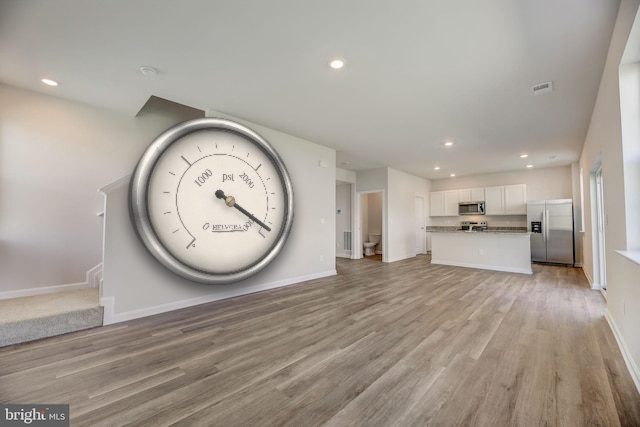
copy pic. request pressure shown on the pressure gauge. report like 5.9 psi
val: 2900 psi
